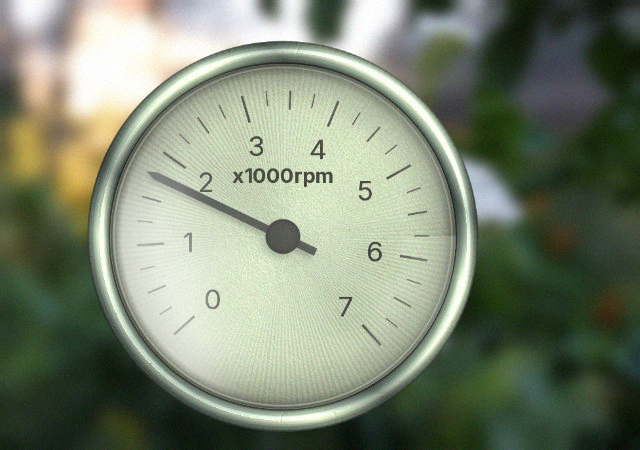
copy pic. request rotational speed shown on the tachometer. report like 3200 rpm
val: 1750 rpm
